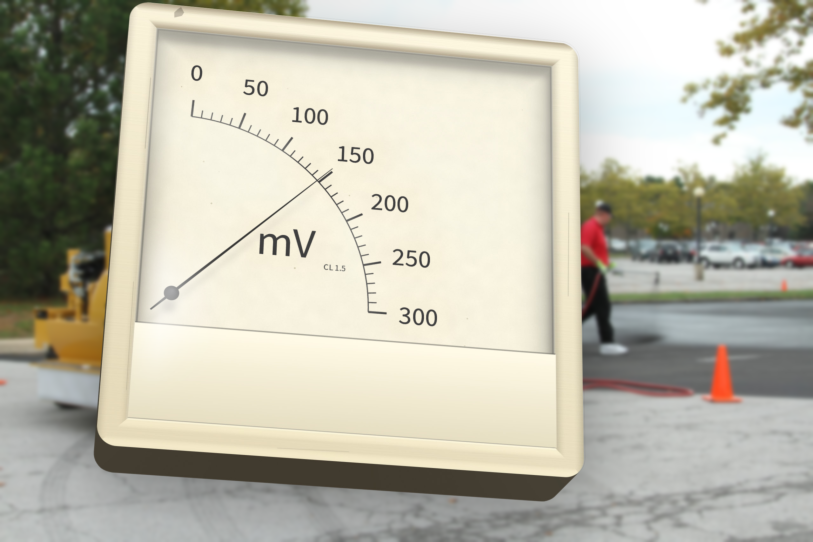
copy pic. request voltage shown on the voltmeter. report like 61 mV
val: 150 mV
